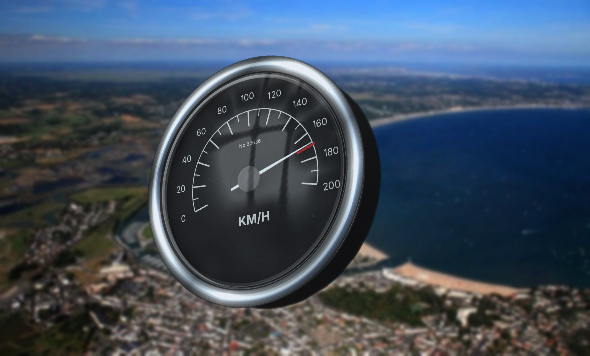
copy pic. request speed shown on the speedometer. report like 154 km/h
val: 170 km/h
